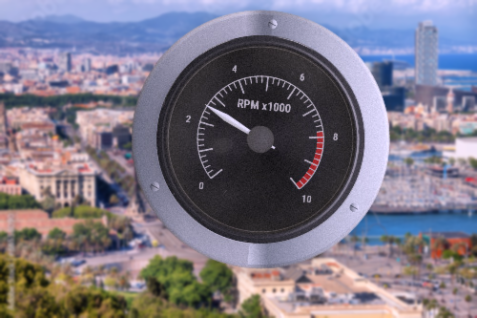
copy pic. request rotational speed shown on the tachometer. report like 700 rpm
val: 2600 rpm
